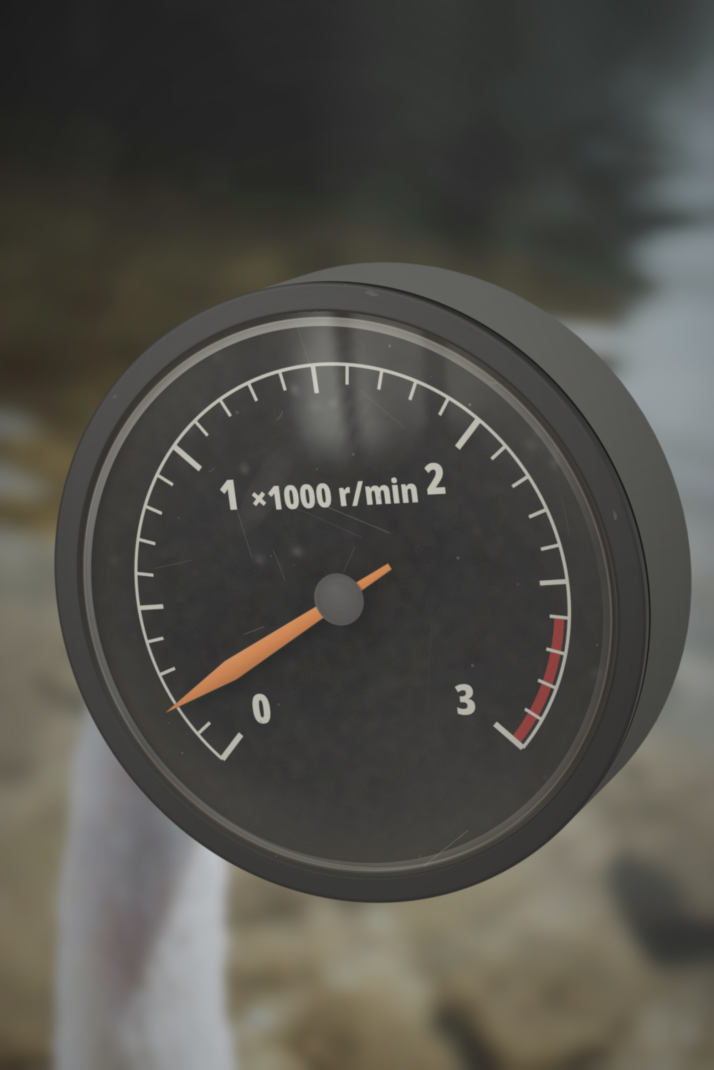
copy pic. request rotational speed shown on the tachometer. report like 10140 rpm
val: 200 rpm
